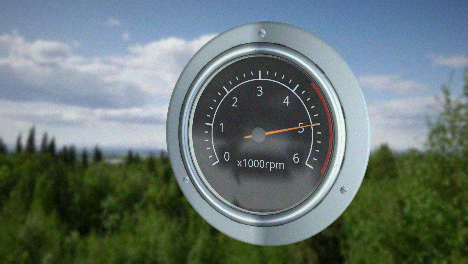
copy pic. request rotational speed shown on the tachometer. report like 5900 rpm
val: 5000 rpm
